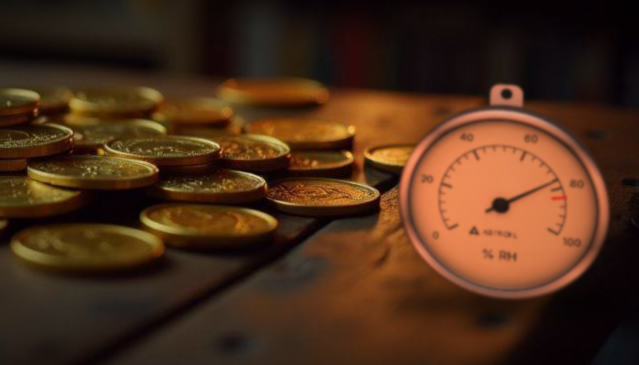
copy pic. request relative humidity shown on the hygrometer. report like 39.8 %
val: 76 %
